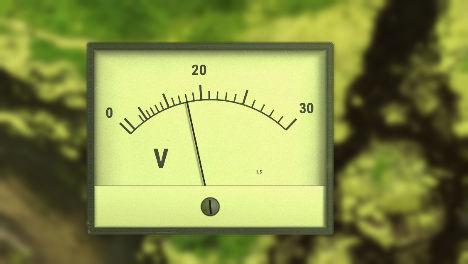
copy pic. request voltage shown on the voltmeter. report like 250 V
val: 18 V
